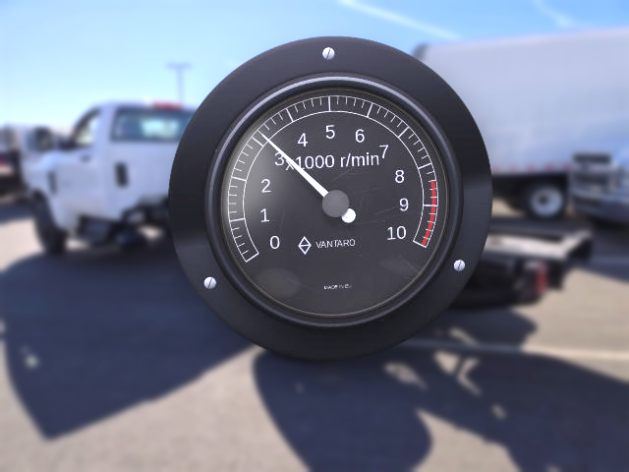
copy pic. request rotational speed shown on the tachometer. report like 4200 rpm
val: 3200 rpm
